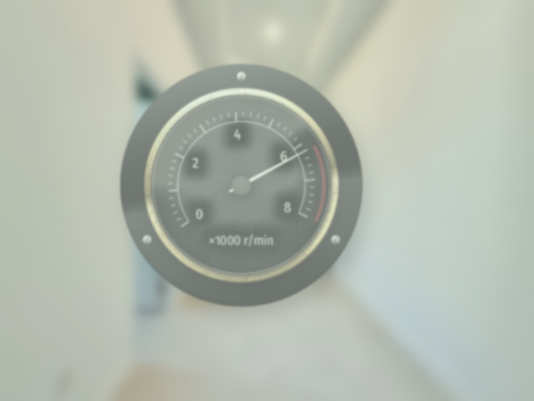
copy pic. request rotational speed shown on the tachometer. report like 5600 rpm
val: 6200 rpm
